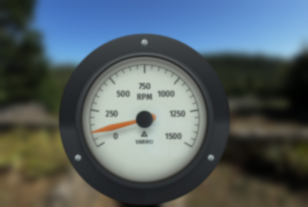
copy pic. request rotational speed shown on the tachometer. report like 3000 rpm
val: 100 rpm
